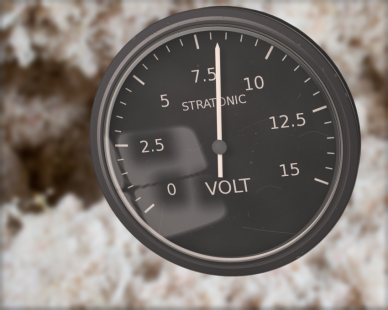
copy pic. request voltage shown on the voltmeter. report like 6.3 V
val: 8.25 V
